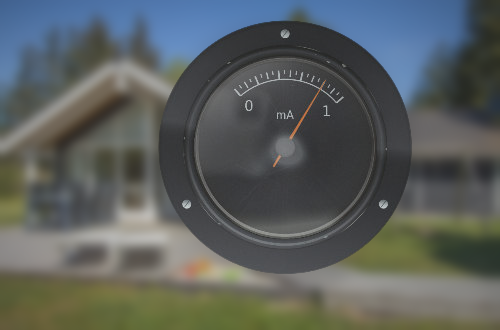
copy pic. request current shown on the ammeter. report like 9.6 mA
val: 0.8 mA
